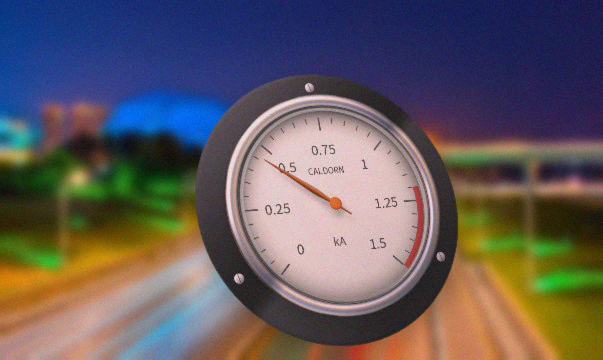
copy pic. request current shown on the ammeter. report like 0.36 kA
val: 0.45 kA
